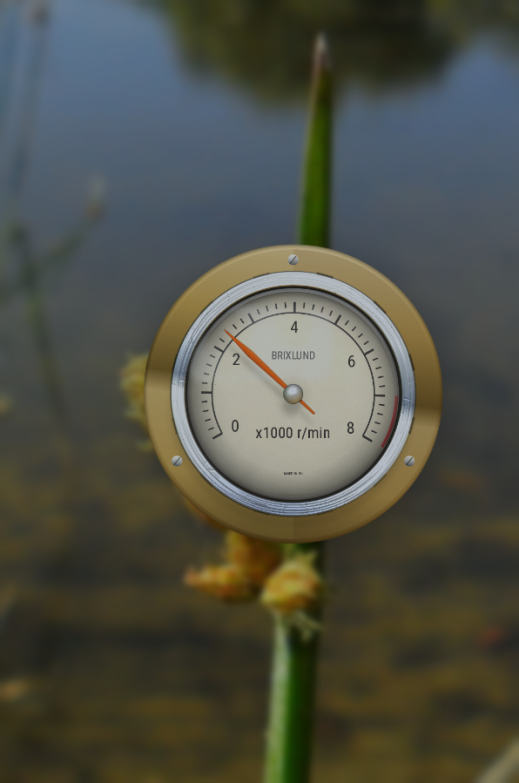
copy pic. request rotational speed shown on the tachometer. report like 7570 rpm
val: 2400 rpm
